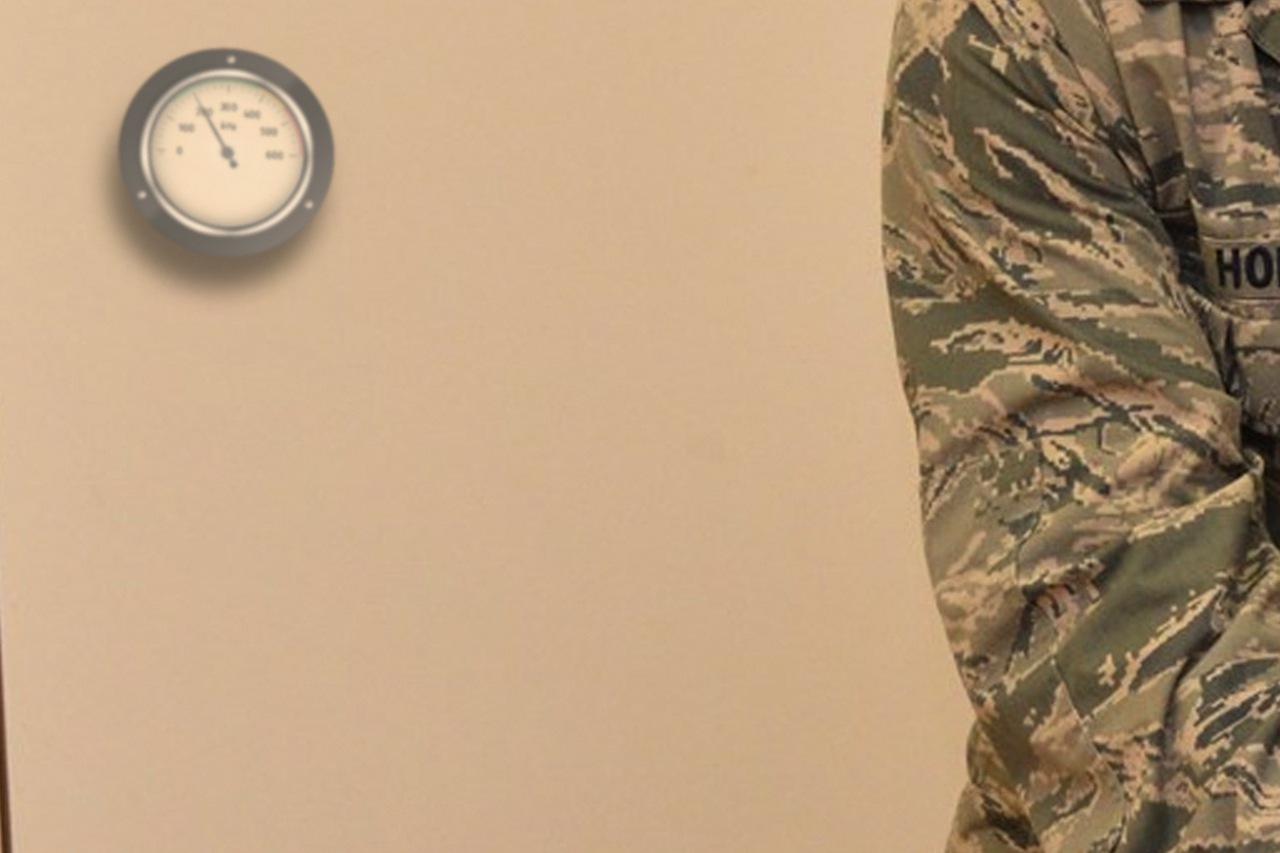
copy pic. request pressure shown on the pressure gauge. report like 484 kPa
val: 200 kPa
